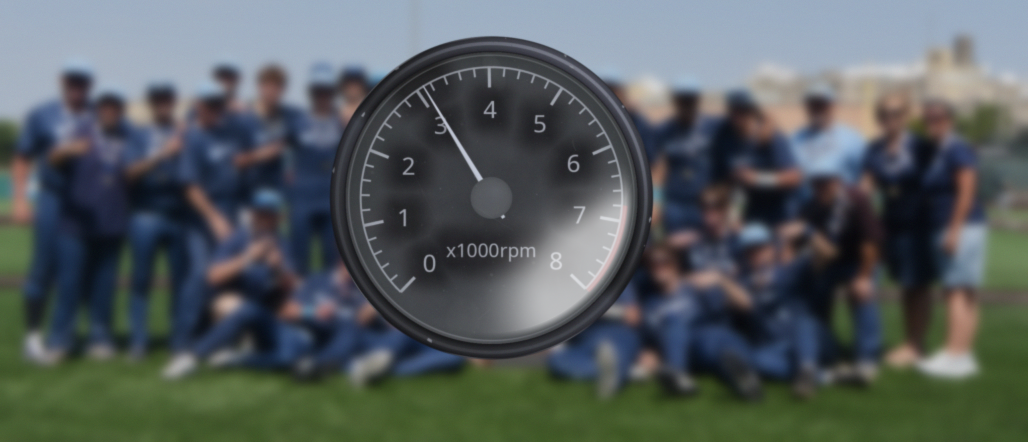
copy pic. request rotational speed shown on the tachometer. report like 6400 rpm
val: 3100 rpm
